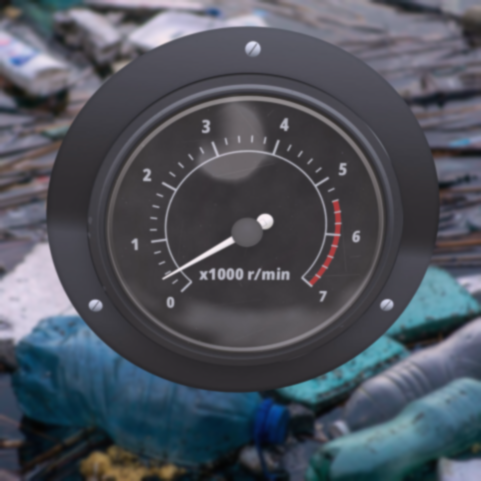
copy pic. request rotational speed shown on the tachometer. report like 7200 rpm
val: 400 rpm
